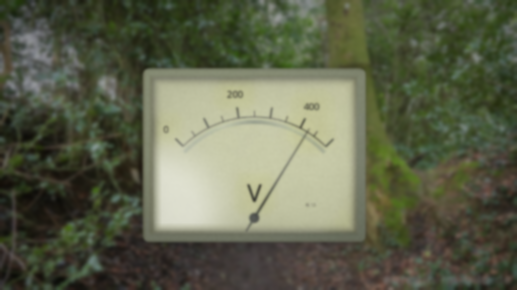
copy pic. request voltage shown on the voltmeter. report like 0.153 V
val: 425 V
